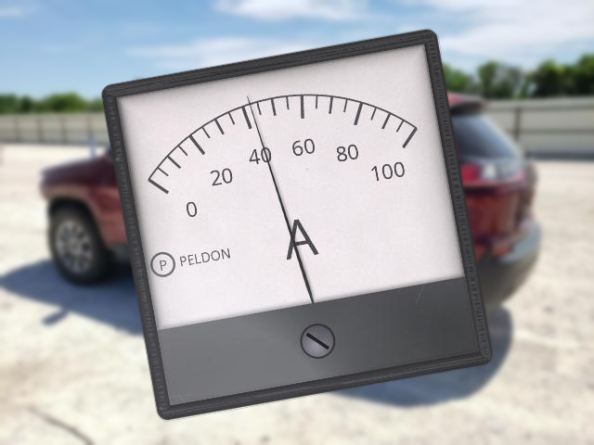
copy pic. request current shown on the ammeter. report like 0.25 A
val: 42.5 A
